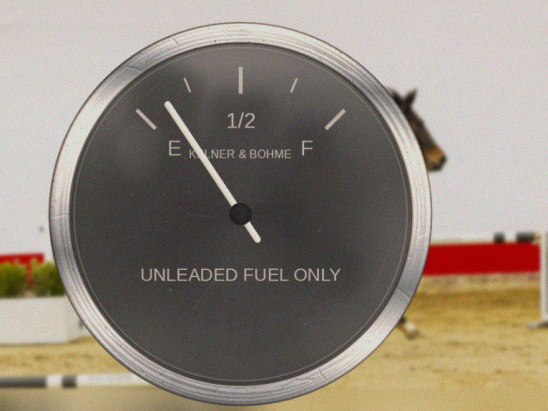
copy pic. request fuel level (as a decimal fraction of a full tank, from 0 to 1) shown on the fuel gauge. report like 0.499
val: 0.125
